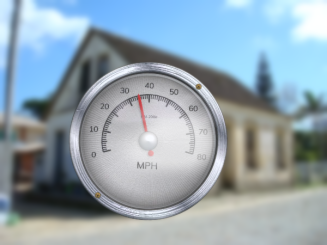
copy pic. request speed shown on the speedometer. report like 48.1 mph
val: 35 mph
